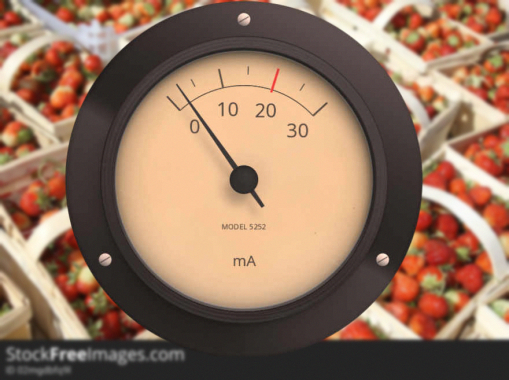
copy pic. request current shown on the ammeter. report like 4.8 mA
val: 2.5 mA
